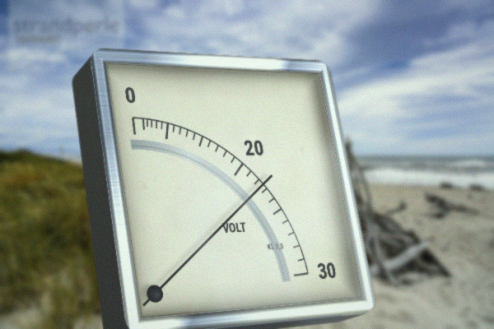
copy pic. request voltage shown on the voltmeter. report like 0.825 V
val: 22.5 V
